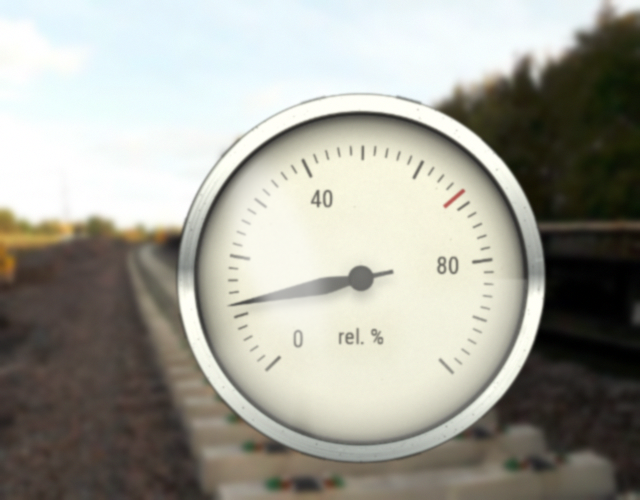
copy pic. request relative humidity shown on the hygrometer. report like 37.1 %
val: 12 %
